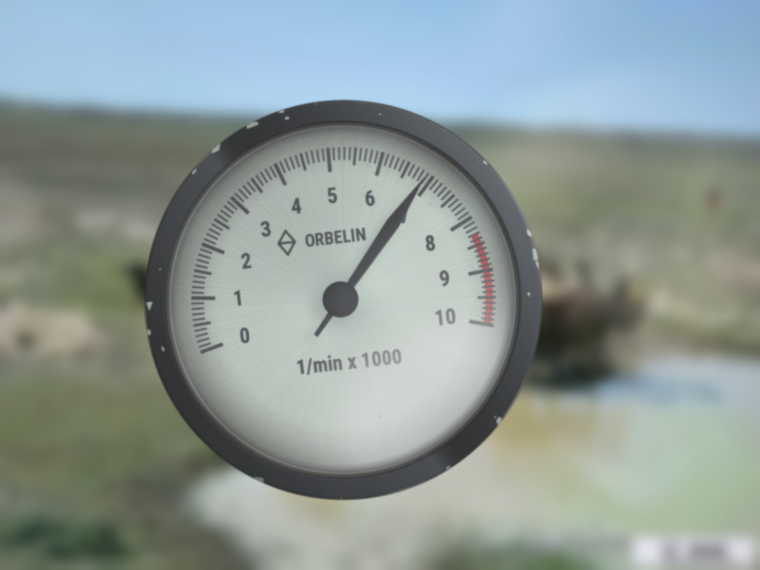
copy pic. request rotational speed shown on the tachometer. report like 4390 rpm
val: 6900 rpm
